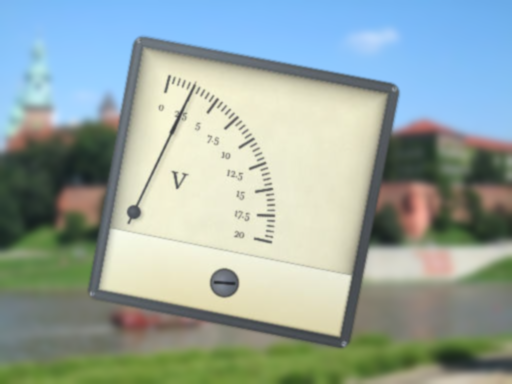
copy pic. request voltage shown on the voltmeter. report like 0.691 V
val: 2.5 V
